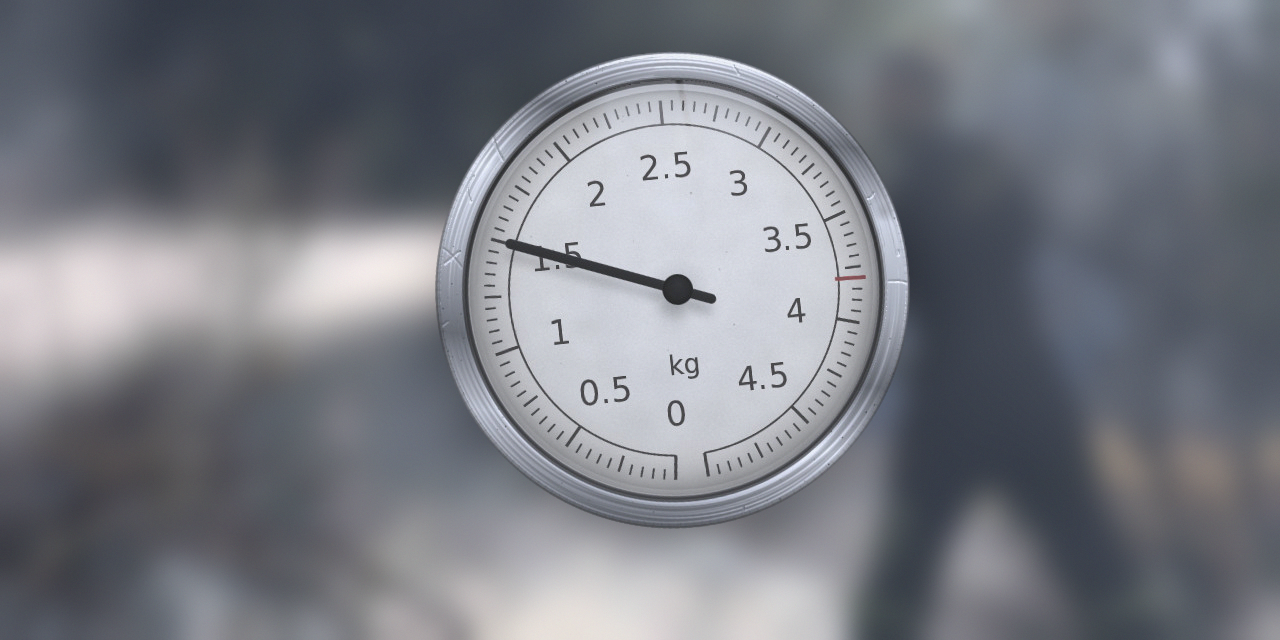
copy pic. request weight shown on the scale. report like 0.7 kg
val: 1.5 kg
